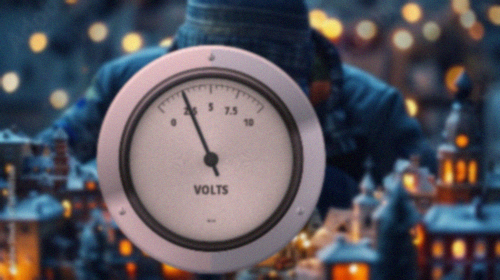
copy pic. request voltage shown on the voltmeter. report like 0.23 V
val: 2.5 V
